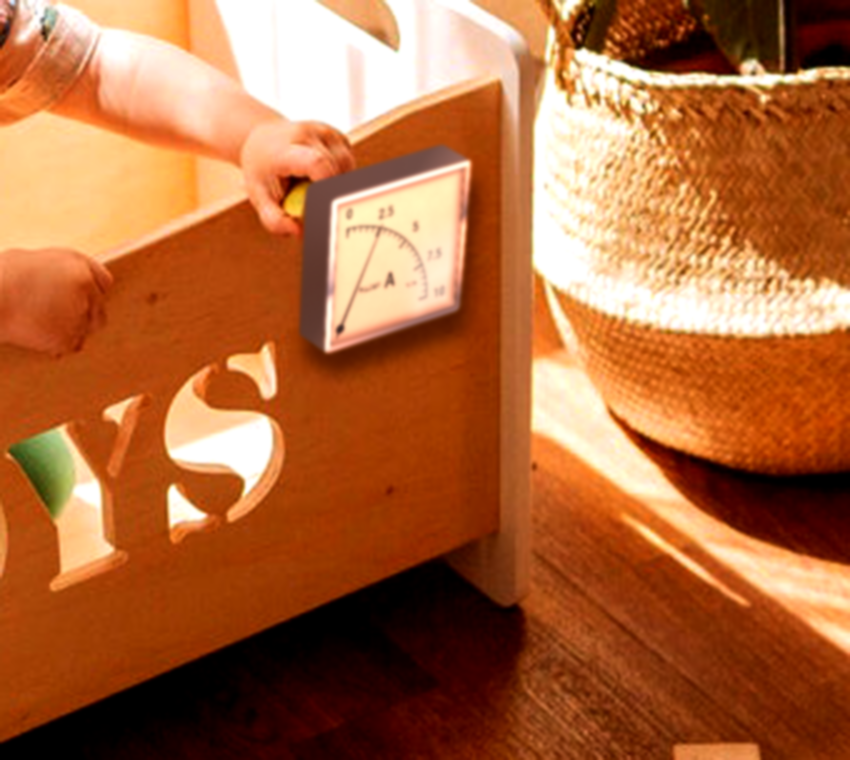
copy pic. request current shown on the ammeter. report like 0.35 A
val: 2.5 A
